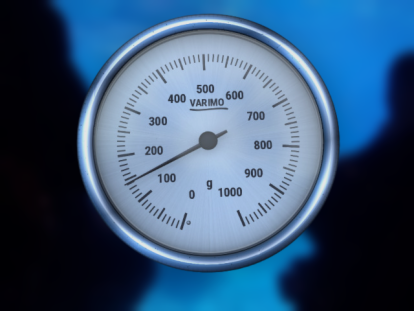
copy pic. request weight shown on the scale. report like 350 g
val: 140 g
